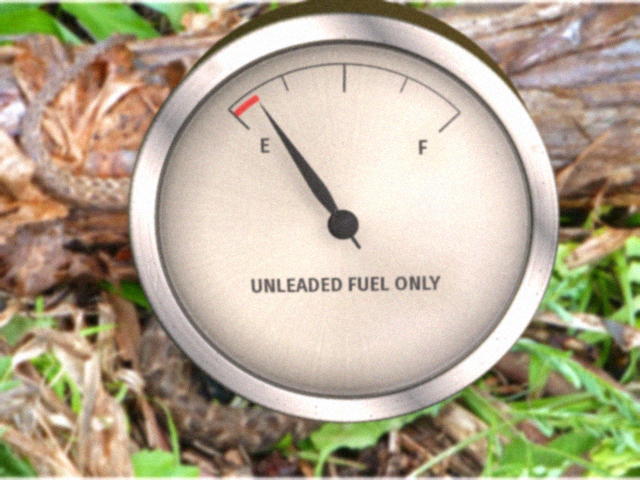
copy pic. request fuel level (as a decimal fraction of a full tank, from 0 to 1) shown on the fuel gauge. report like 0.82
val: 0.125
